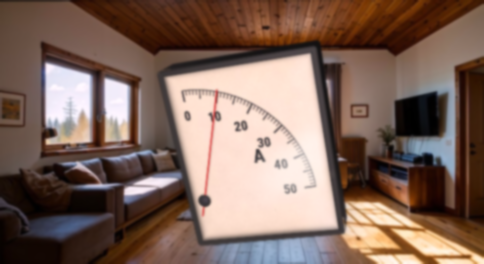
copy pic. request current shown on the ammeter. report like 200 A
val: 10 A
